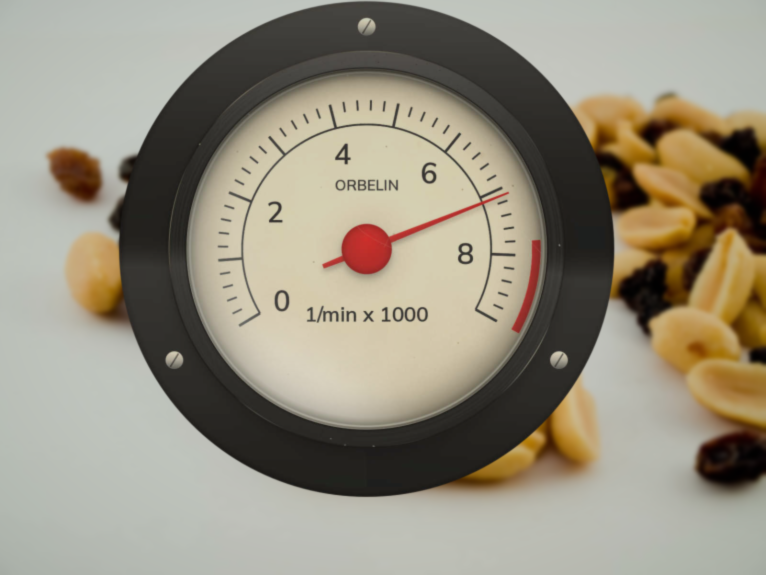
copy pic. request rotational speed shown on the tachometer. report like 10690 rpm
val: 7100 rpm
